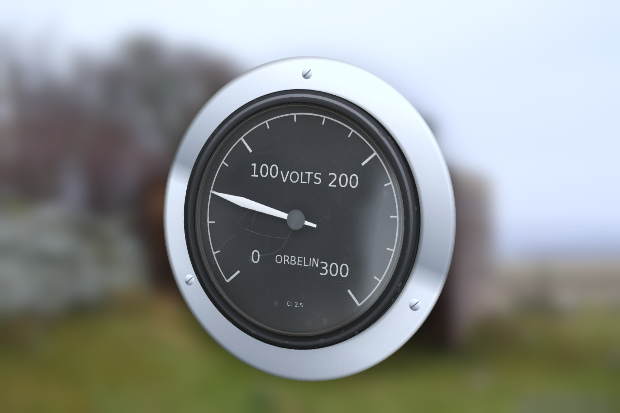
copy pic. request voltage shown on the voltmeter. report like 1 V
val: 60 V
